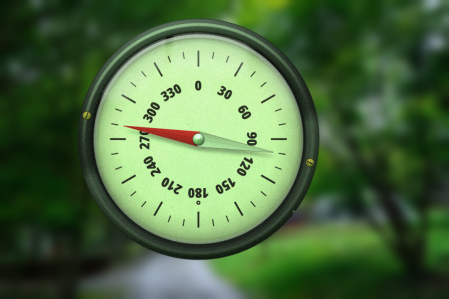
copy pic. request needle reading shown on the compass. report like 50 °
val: 280 °
